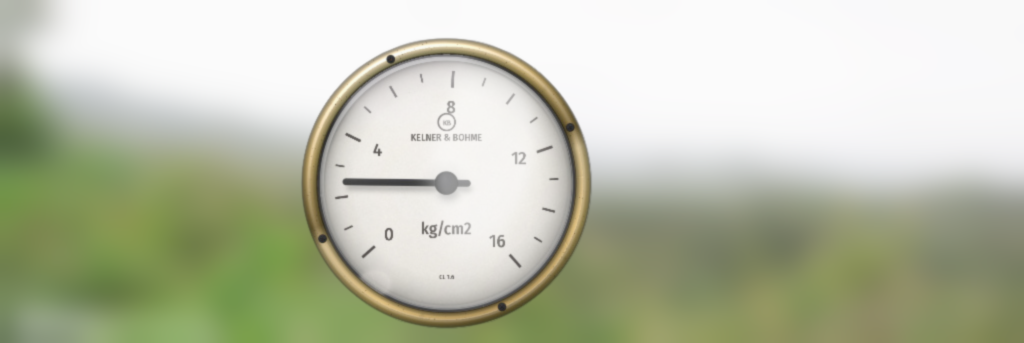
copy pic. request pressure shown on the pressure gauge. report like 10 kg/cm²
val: 2.5 kg/cm²
